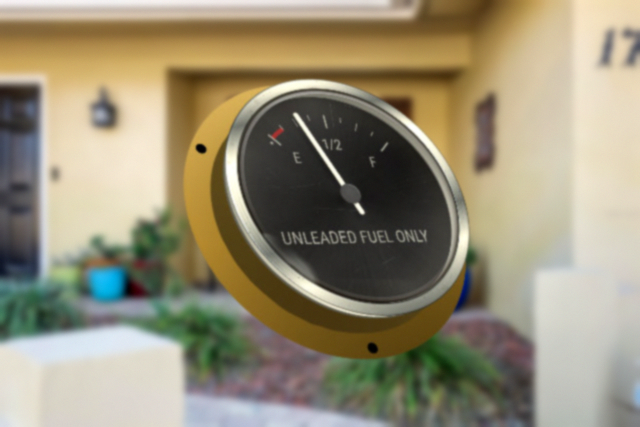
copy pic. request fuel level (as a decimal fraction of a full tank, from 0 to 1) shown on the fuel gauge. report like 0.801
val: 0.25
